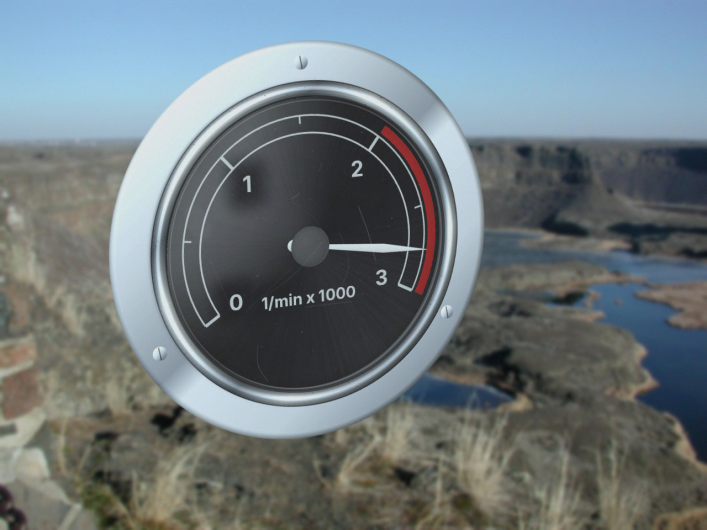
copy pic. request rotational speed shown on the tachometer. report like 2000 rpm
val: 2750 rpm
